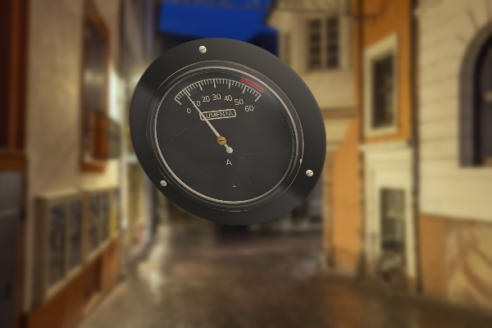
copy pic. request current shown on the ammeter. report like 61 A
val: 10 A
